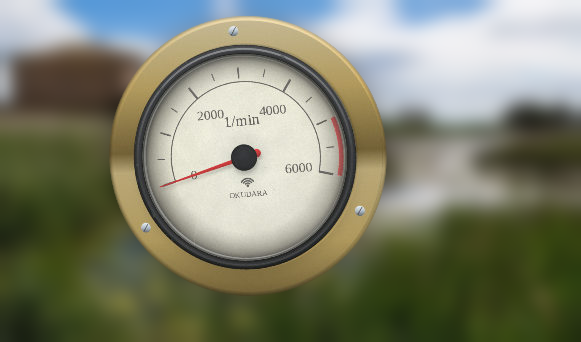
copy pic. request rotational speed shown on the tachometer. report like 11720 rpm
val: 0 rpm
